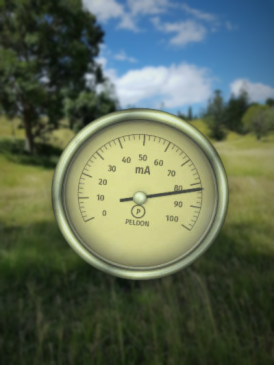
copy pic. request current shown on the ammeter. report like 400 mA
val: 82 mA
